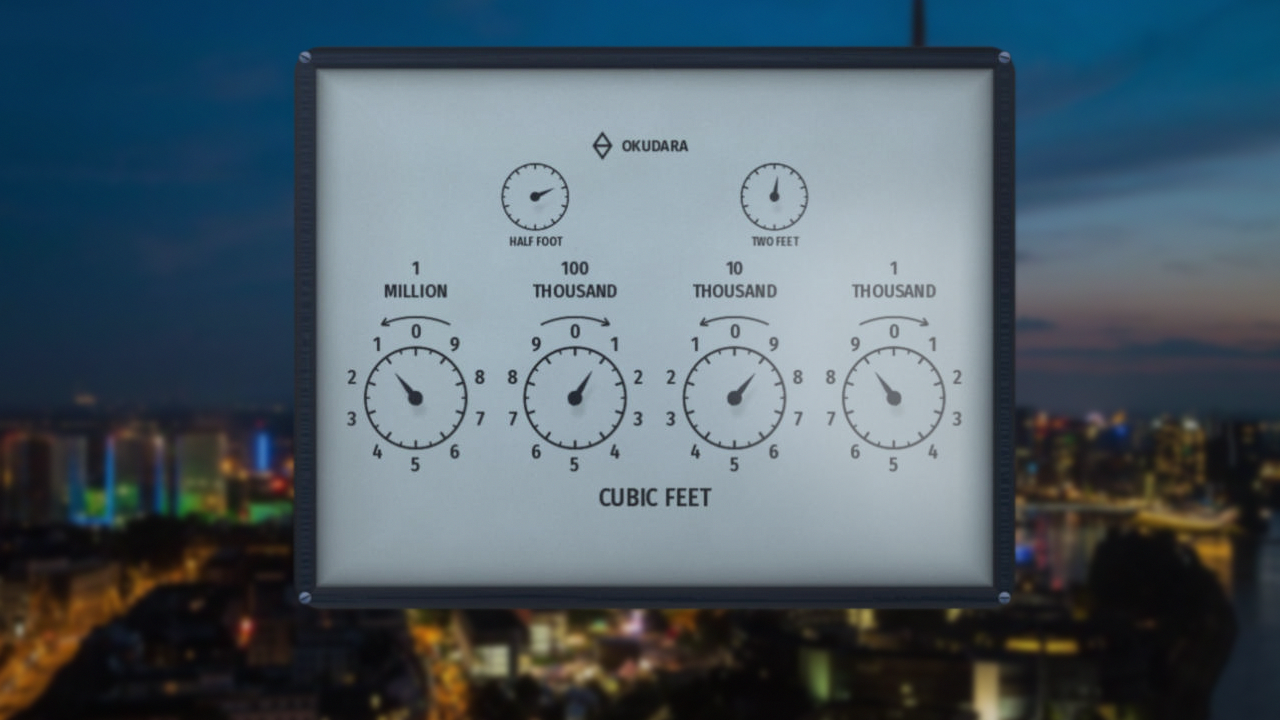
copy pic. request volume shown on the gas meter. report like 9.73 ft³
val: 108900 ft³
